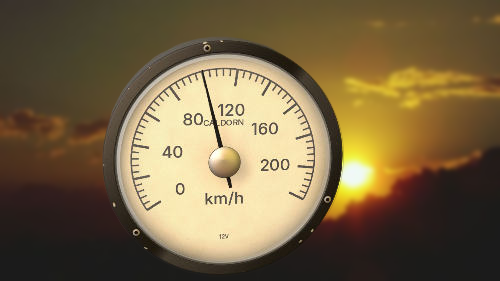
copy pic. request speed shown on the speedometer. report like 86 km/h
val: 100 km/h
